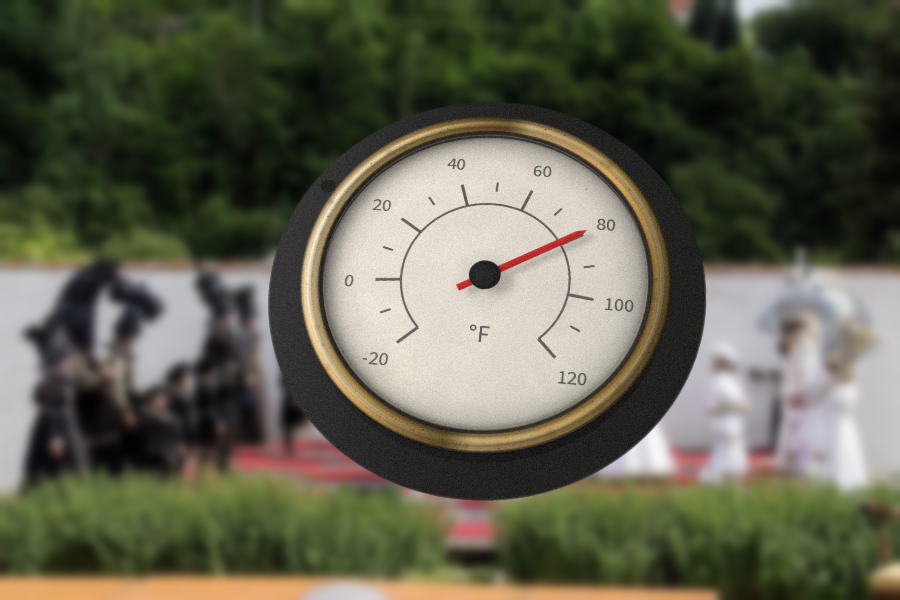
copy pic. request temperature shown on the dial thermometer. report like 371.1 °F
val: 80 °F
